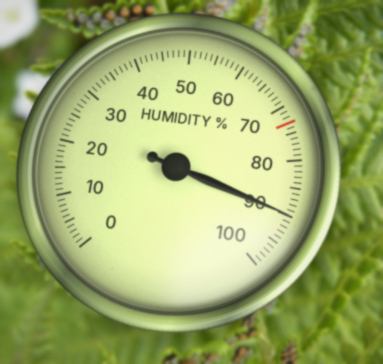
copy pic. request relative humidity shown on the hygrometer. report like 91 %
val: 90 %
